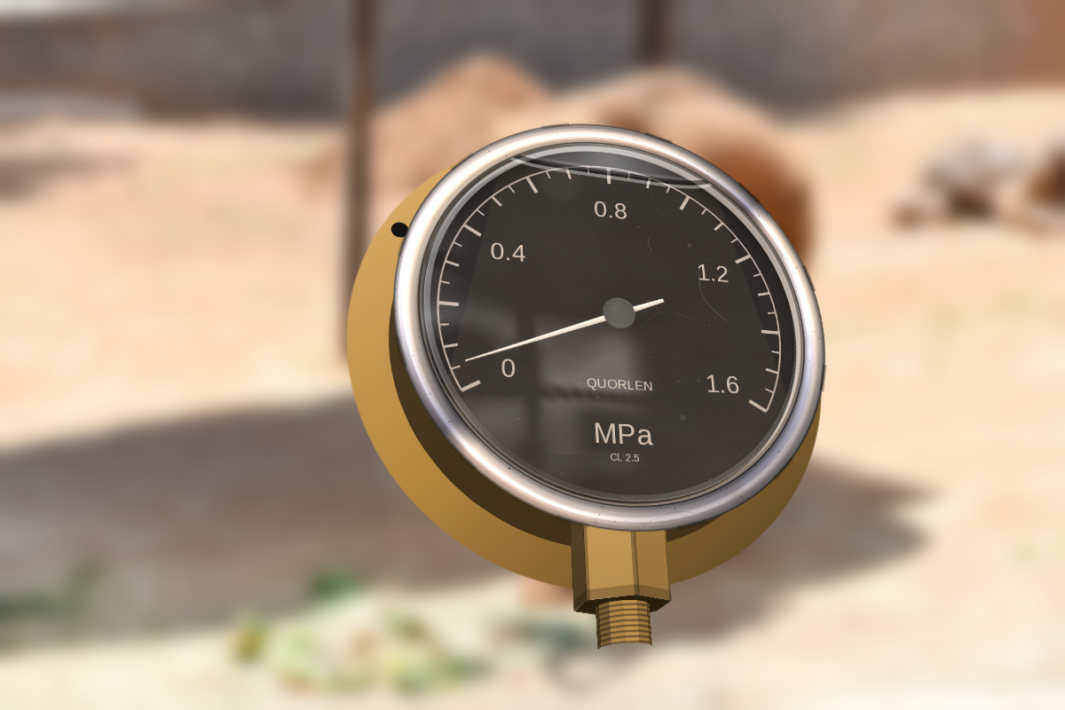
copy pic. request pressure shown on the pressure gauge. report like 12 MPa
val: 0.05 MPa
